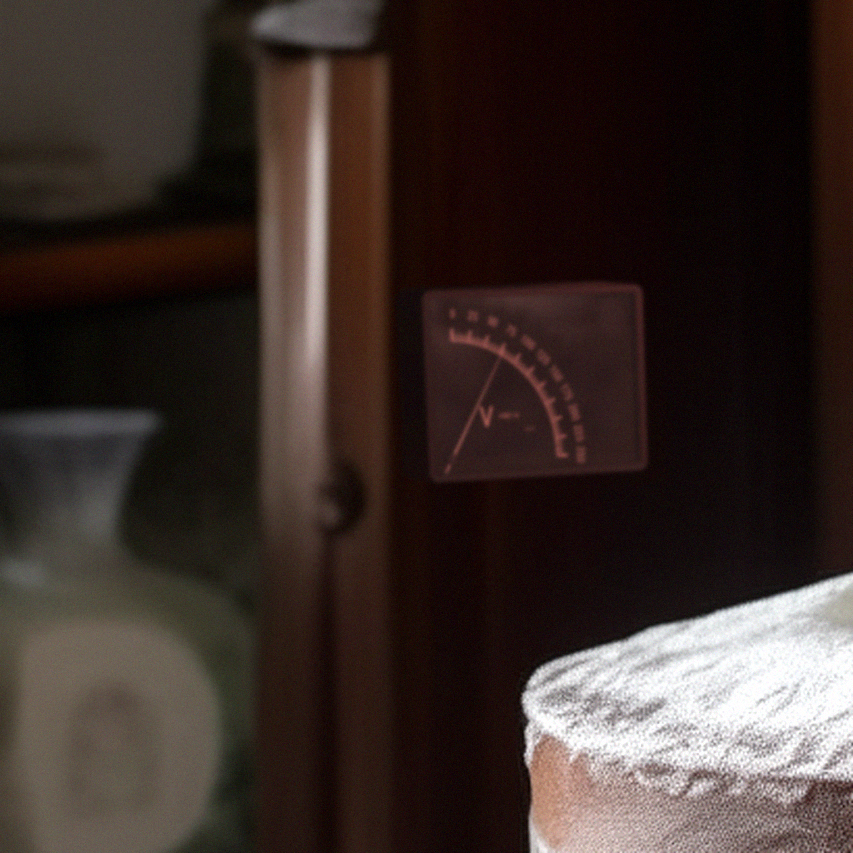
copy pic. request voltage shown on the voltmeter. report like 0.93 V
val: 75 V
